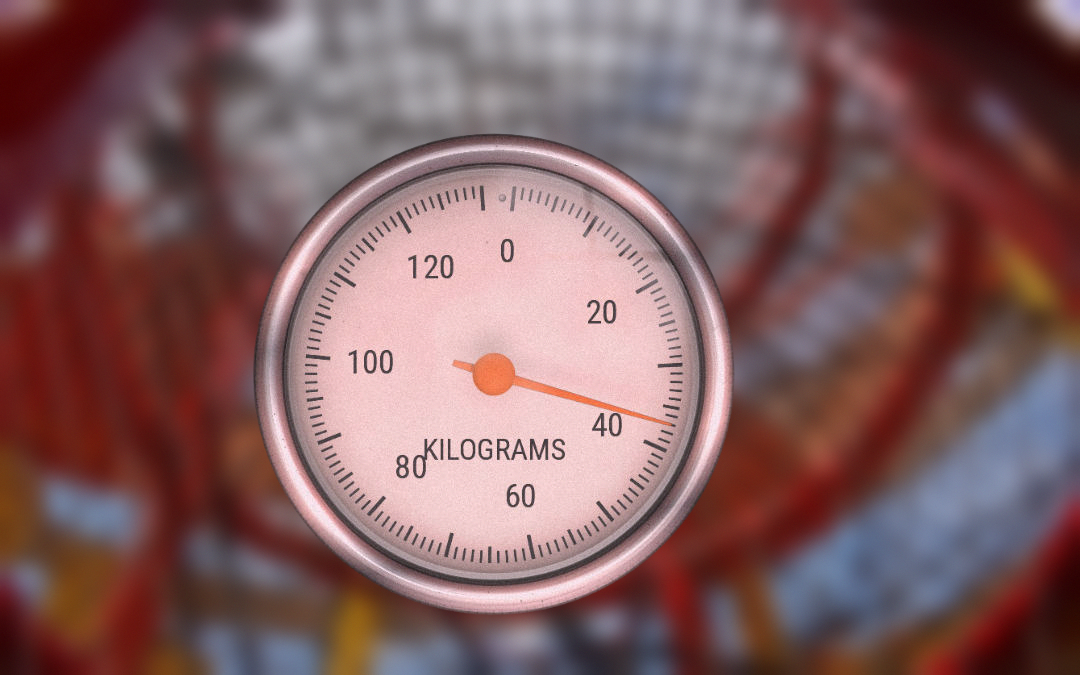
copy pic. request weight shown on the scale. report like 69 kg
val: 37 kg
